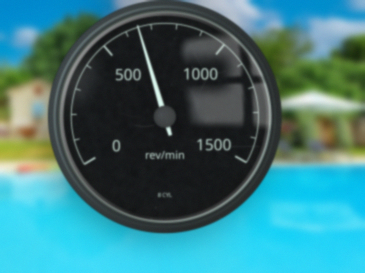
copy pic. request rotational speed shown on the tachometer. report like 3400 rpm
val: 650 rpm
